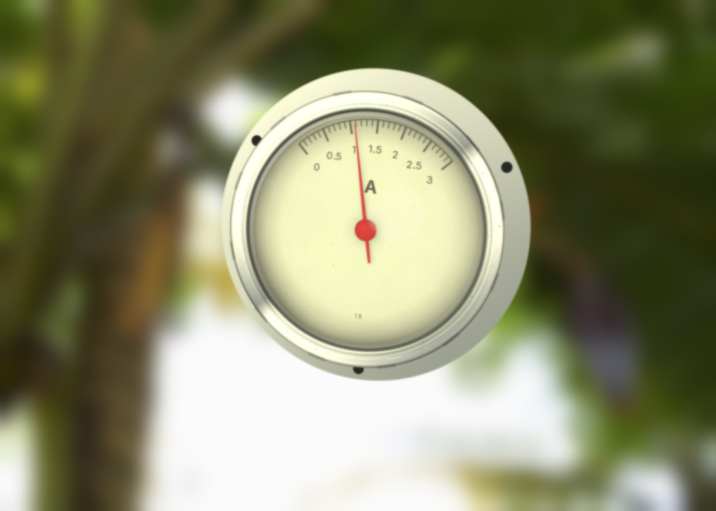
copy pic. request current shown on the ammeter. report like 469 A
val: 1.1 A
